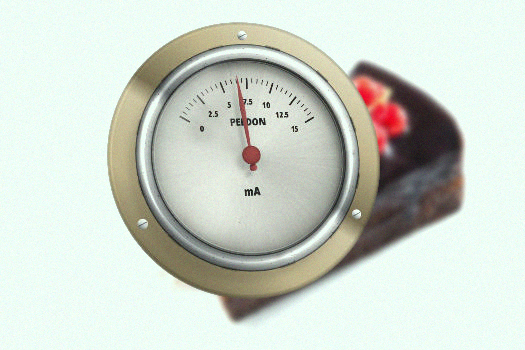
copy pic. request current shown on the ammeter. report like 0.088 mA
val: 6.5 mA
